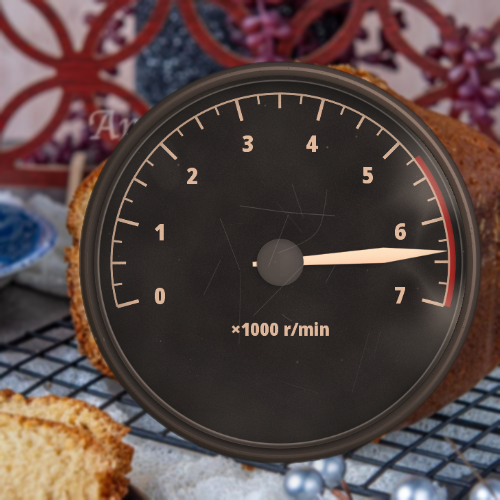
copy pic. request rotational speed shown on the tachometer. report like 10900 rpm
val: 6375 rpm
